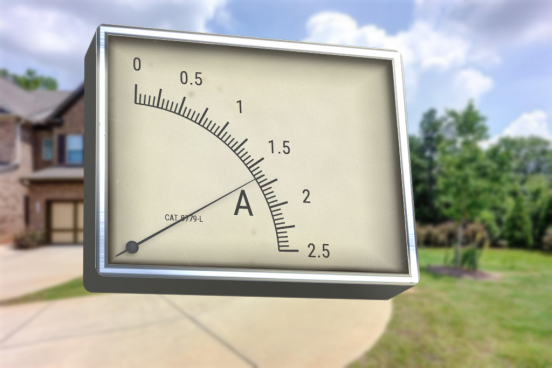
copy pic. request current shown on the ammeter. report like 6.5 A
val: 1.65 A
